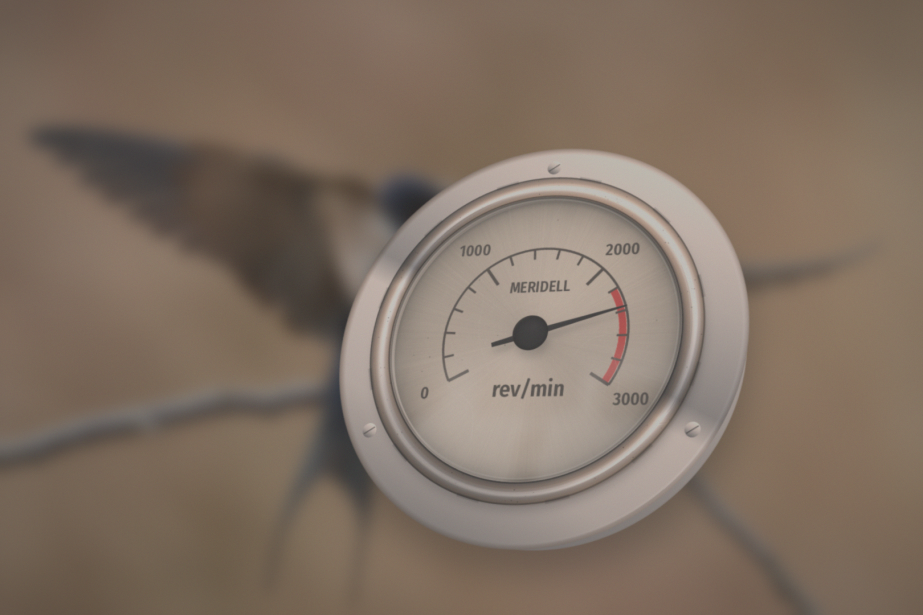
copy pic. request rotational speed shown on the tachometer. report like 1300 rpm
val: 2400 rpm
